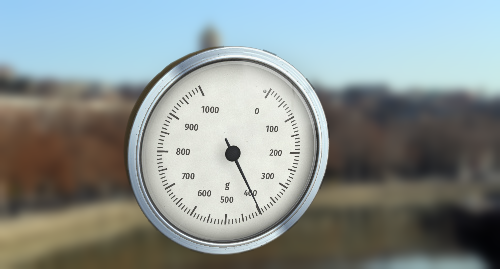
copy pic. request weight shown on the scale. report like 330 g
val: 400 g
